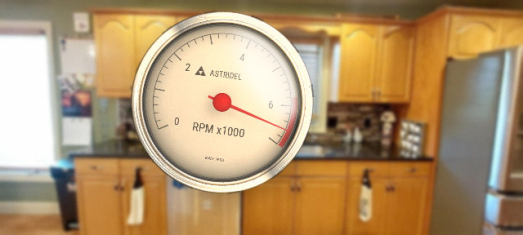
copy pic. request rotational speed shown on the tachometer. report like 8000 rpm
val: 6600 rpm
